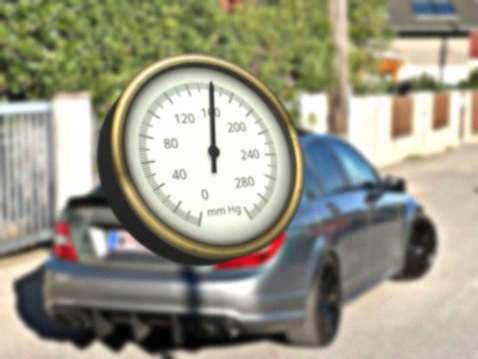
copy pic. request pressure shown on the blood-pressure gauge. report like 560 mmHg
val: 160 mmHg
